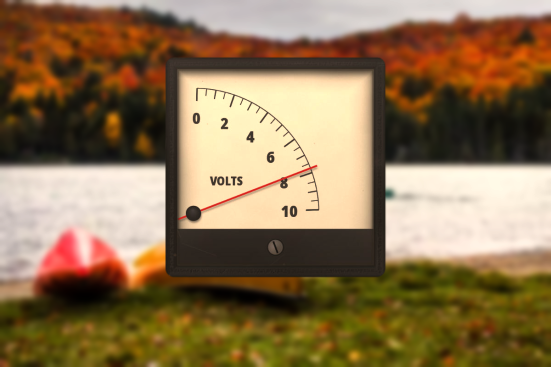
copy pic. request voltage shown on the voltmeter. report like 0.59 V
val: 7.75 V
